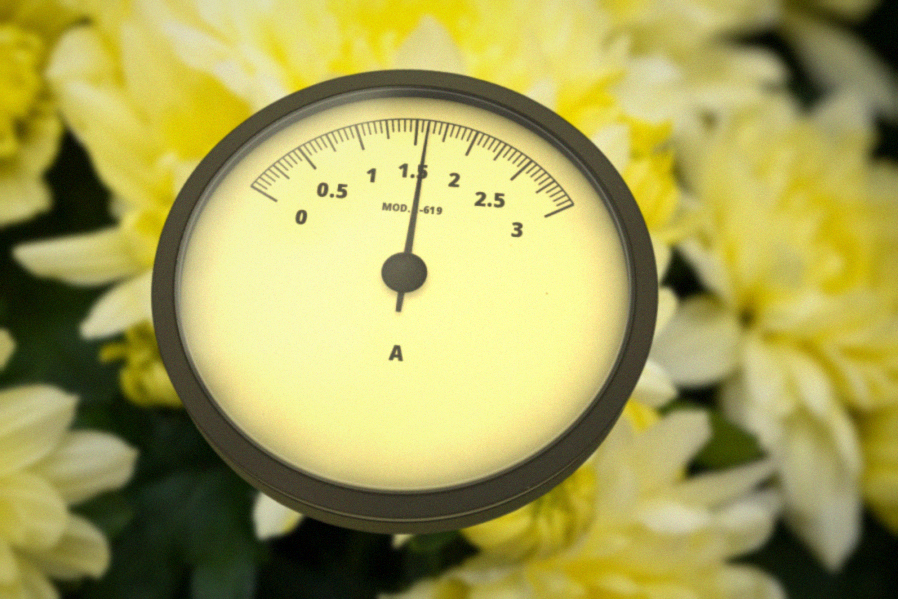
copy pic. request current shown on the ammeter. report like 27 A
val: 1.6 A
